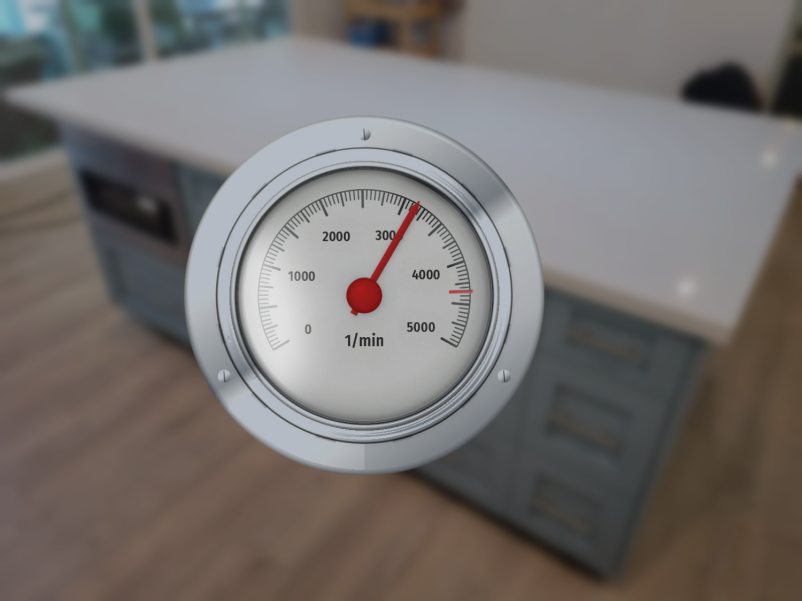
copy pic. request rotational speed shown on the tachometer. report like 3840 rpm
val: 3150 rpm
